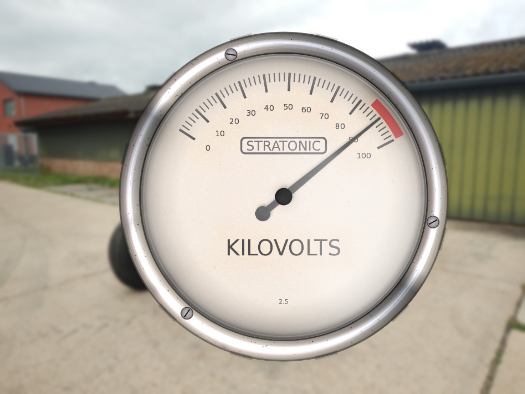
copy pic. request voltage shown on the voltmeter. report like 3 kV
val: 90 kV
